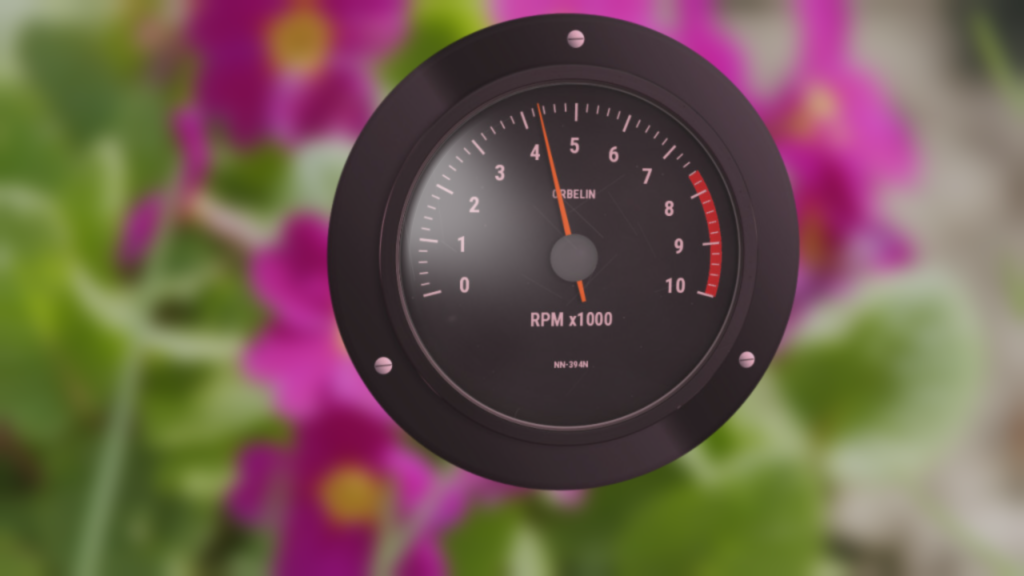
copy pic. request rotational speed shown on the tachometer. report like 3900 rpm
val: 4300 rpm
